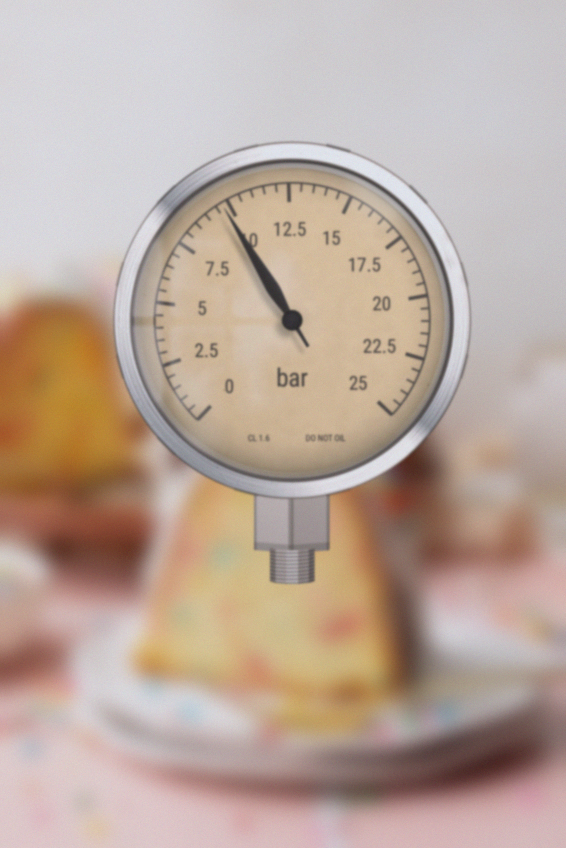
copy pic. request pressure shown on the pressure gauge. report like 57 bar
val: 9.75 bar
